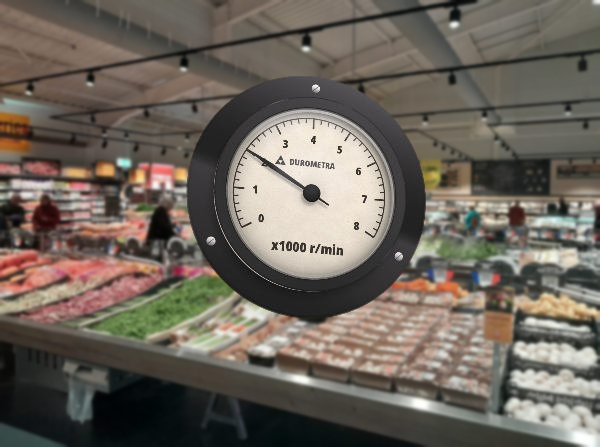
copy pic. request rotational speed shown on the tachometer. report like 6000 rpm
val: 2000 rpm
